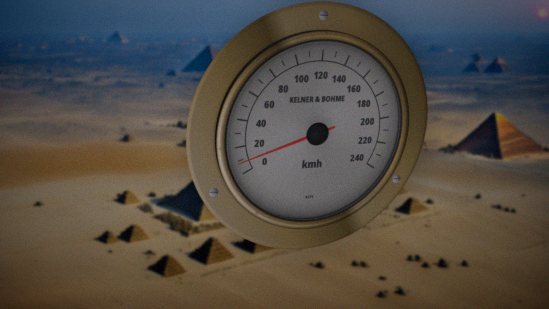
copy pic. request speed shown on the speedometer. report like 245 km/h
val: 10 km/h
